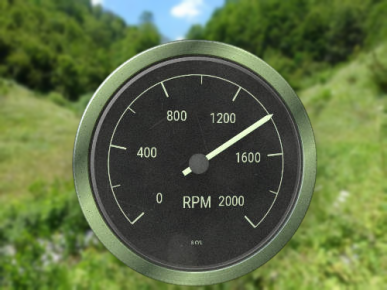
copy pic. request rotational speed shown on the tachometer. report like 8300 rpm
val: 1400 rpm
